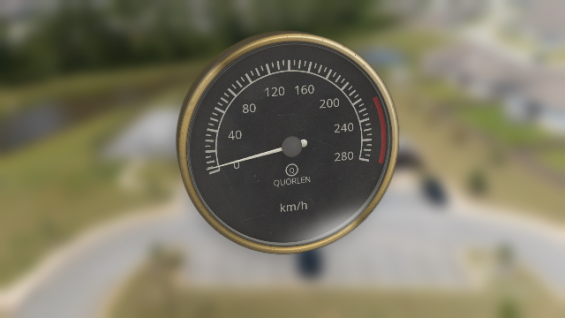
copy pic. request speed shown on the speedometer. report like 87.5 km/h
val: 5 km/h
